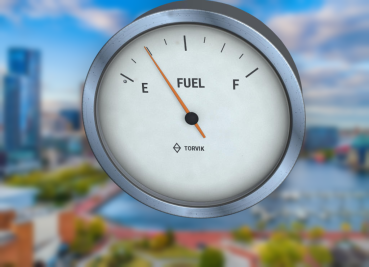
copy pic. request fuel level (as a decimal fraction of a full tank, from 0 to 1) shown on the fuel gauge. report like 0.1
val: 0.25
